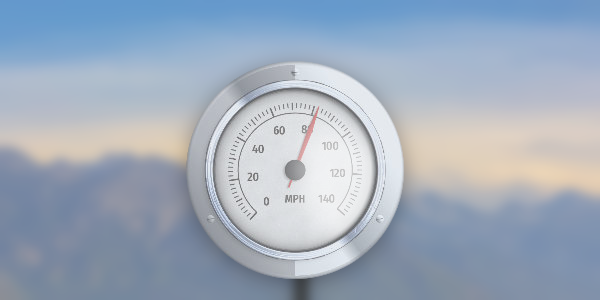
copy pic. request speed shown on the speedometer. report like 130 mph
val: 82 mph
